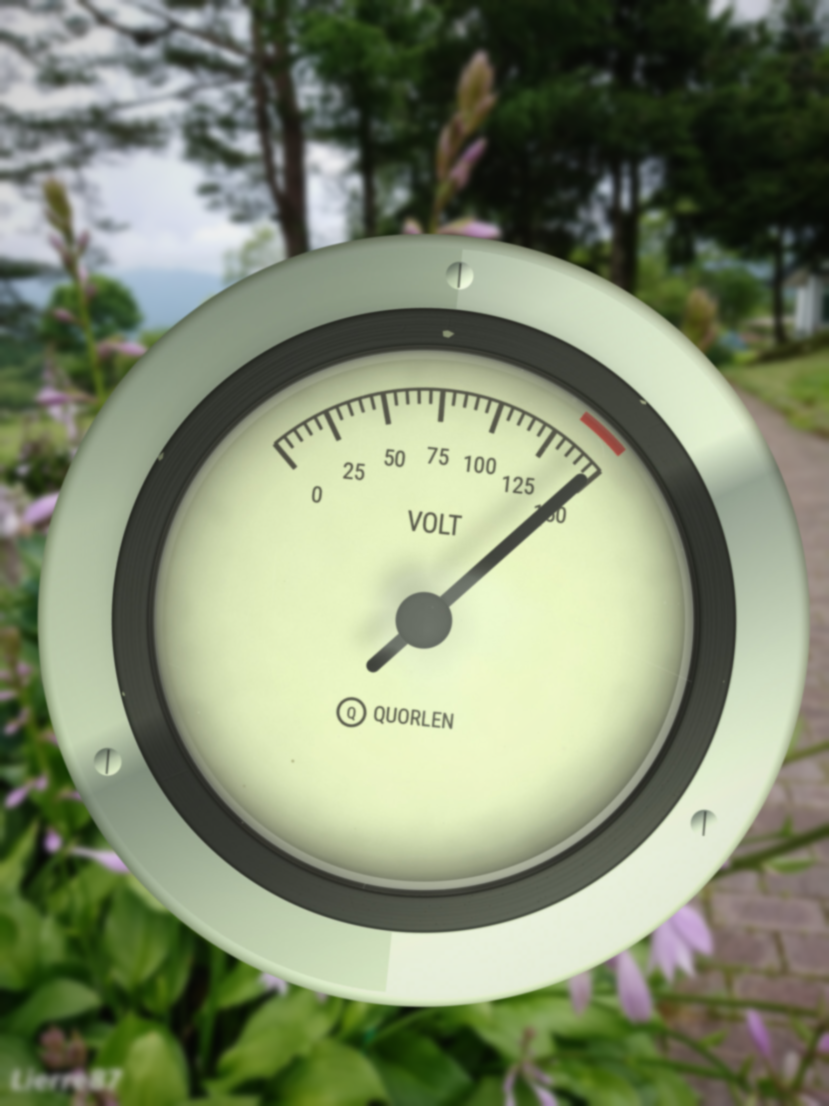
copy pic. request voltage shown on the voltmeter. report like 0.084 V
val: 147.5 V
